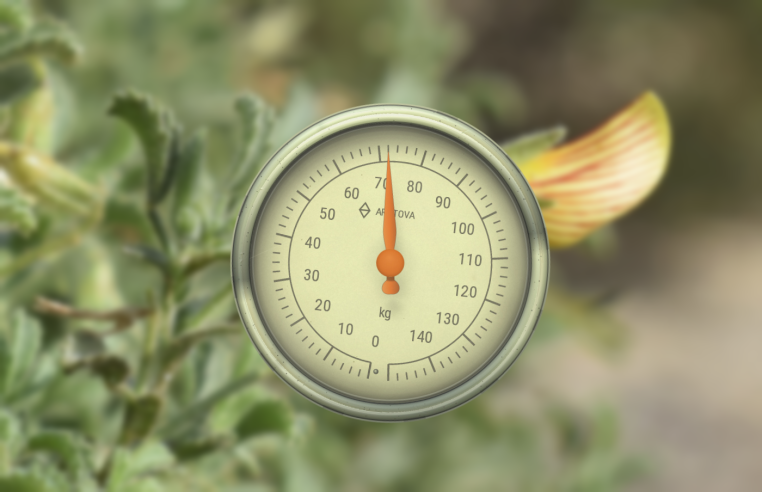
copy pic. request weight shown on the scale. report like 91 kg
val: 72 kg
